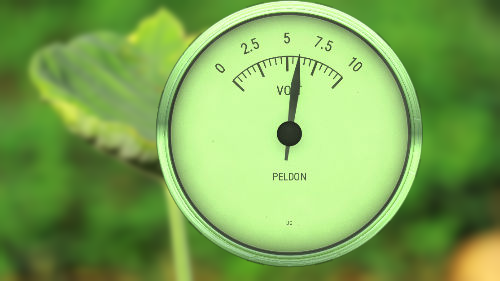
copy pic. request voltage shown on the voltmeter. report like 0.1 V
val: 6 V
